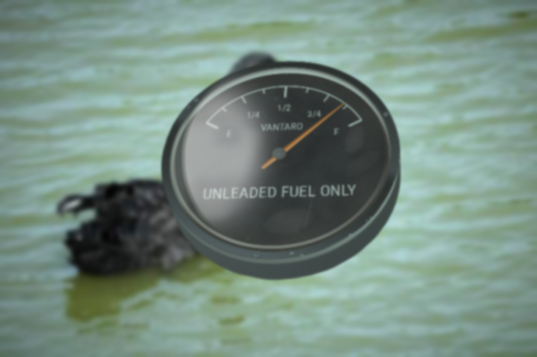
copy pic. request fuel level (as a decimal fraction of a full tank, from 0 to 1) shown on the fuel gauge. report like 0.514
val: 0.875
